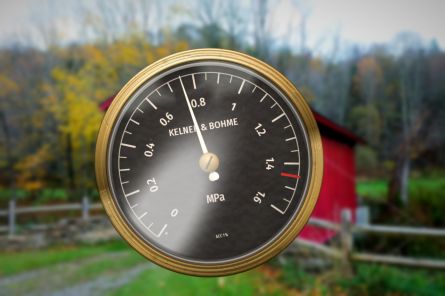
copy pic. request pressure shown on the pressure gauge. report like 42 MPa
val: 0.75 MPa
